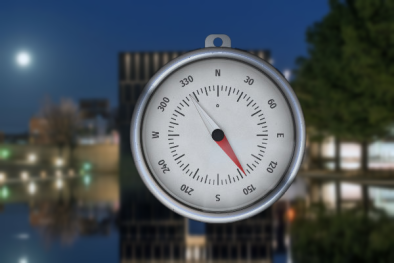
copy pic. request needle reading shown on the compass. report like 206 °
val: 145 °
